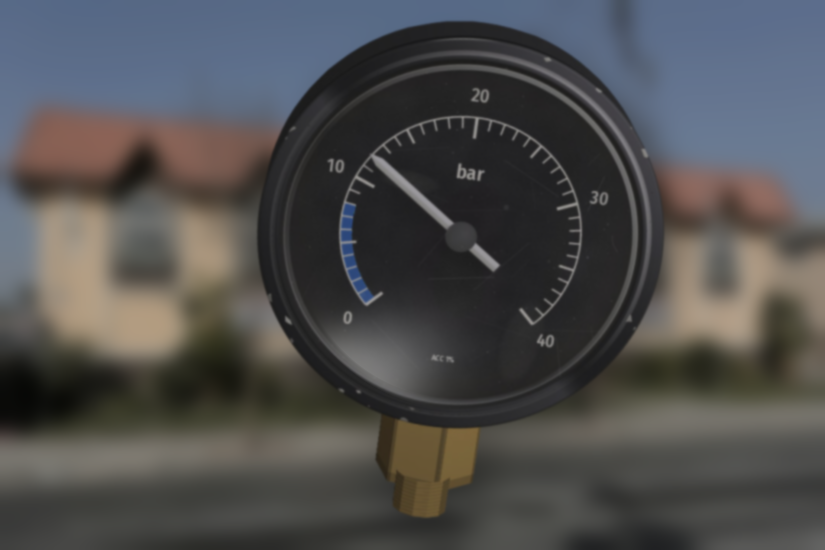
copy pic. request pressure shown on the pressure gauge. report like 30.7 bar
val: 12 bar
